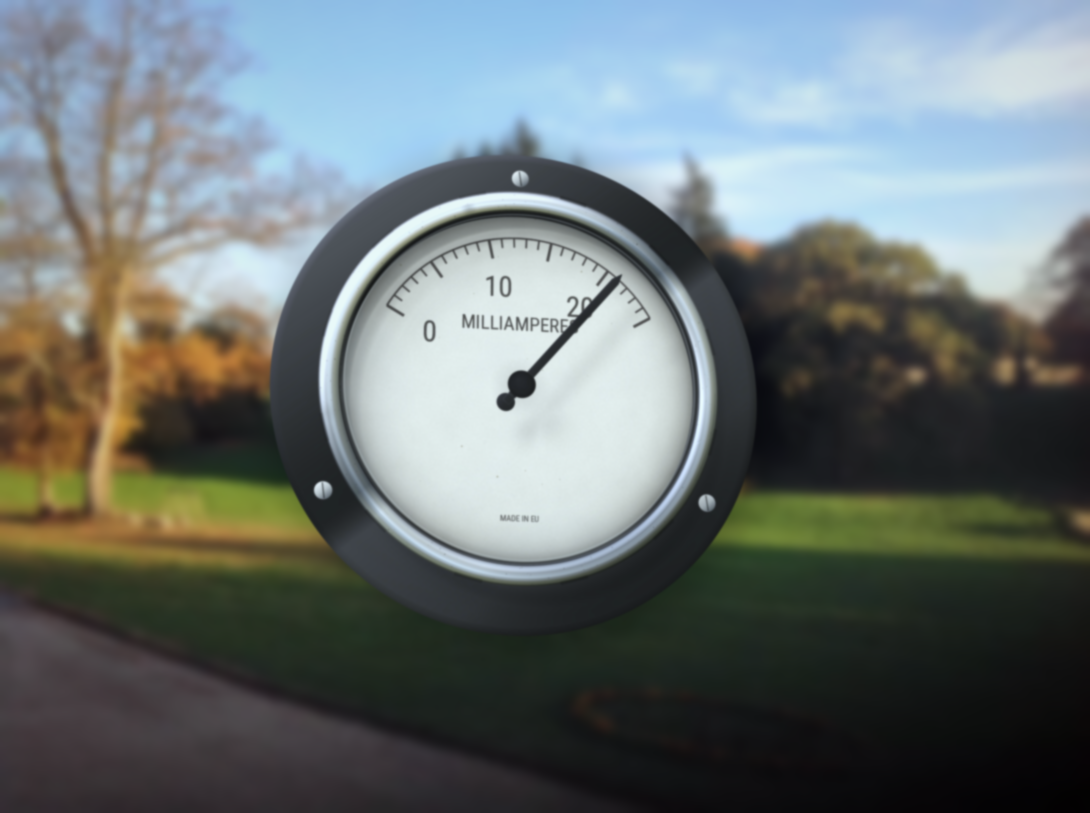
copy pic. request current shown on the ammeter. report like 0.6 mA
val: 21 mA
